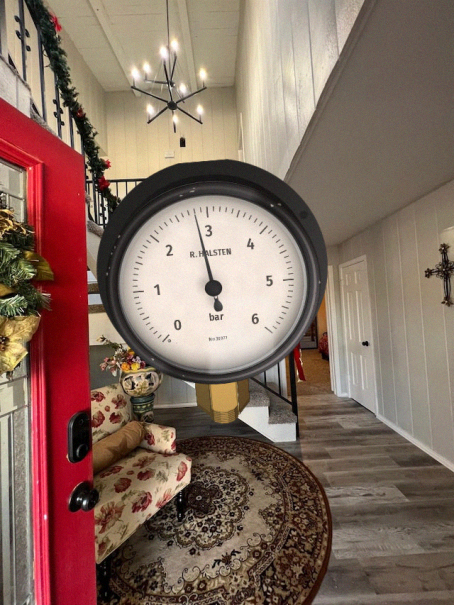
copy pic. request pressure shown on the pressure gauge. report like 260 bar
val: 2.8 bar
